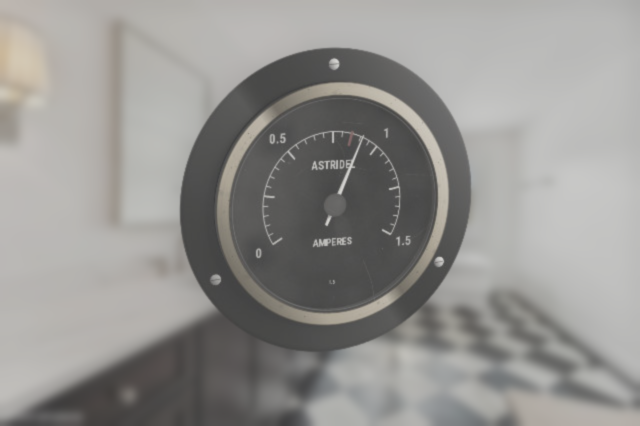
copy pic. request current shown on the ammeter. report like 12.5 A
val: 0.9 A
